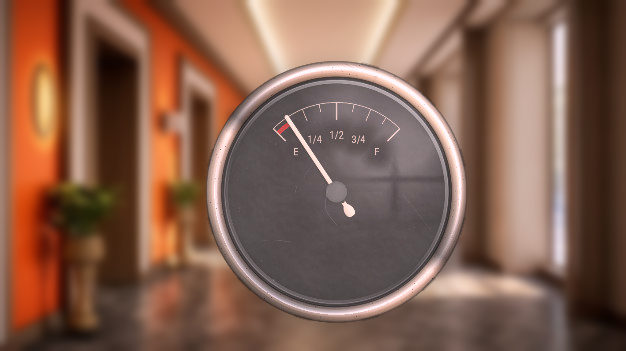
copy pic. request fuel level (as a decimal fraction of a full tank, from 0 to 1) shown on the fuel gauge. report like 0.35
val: 0.125
